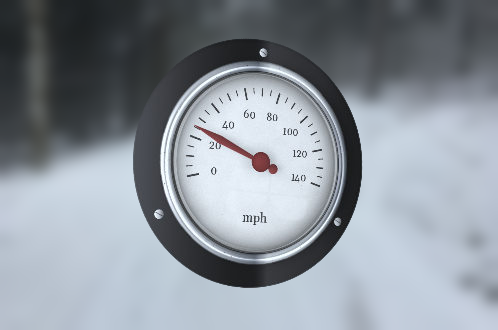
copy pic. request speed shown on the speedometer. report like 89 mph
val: 25 mph
